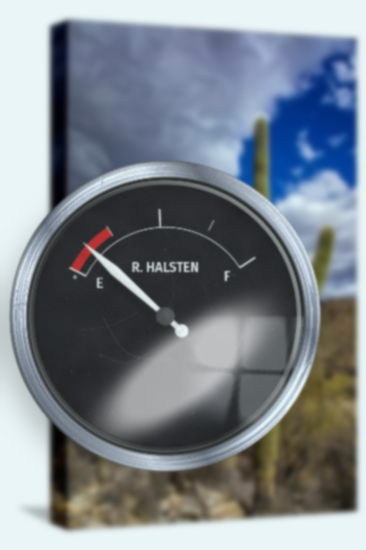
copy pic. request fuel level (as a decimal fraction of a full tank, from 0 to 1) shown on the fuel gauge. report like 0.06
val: 0.125
